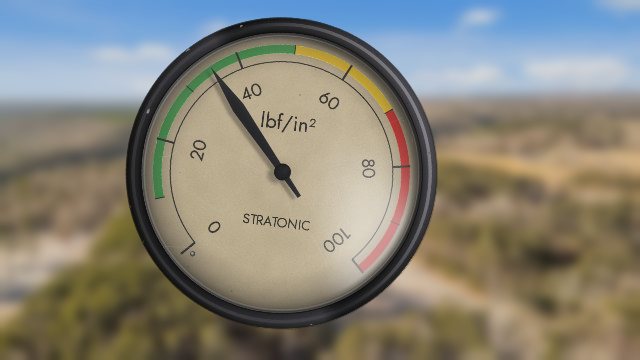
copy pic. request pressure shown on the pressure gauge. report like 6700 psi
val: 35 psi
